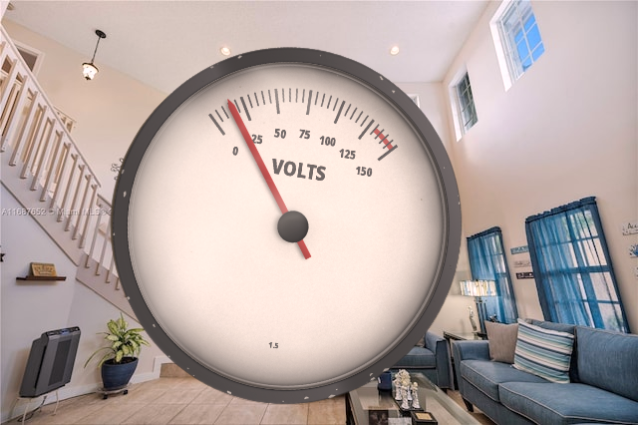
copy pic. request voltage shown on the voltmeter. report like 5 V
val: 15 V
